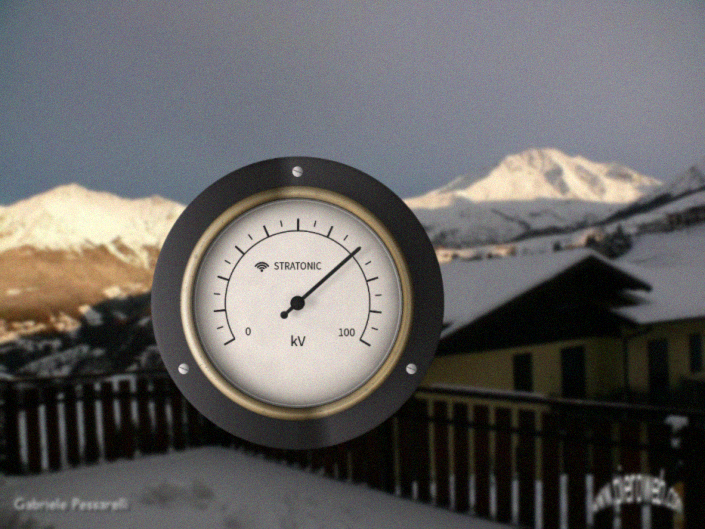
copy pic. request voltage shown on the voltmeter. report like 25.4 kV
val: 70 kV
